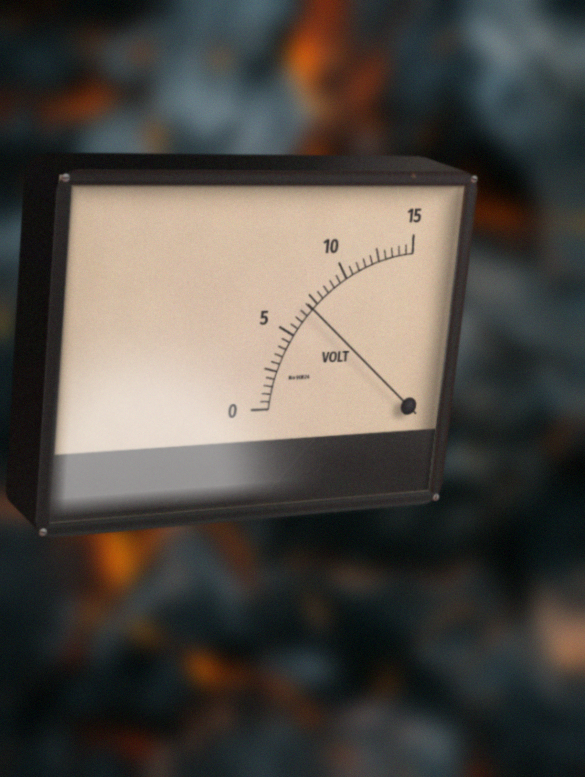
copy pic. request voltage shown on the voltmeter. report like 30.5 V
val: 7 V
